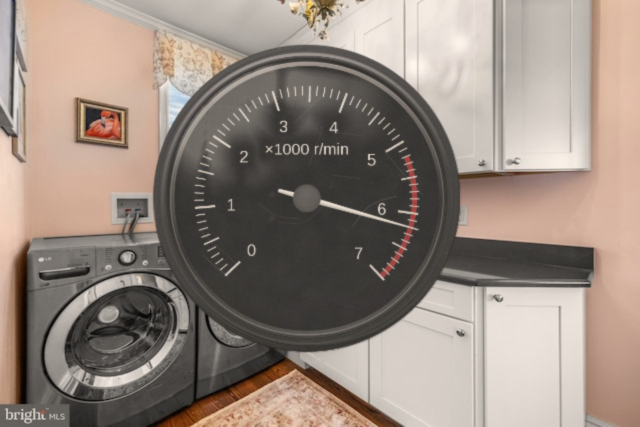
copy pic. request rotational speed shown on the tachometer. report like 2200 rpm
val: 6200 rpm
